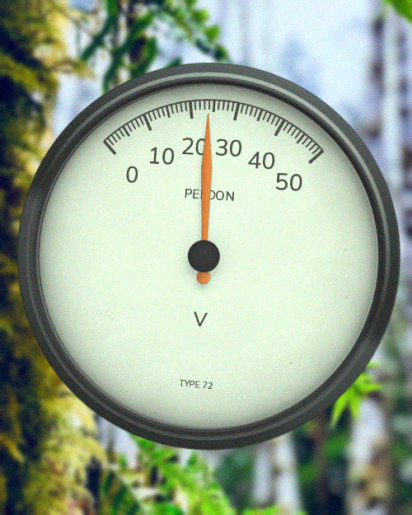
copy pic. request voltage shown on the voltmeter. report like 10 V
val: 24 V
